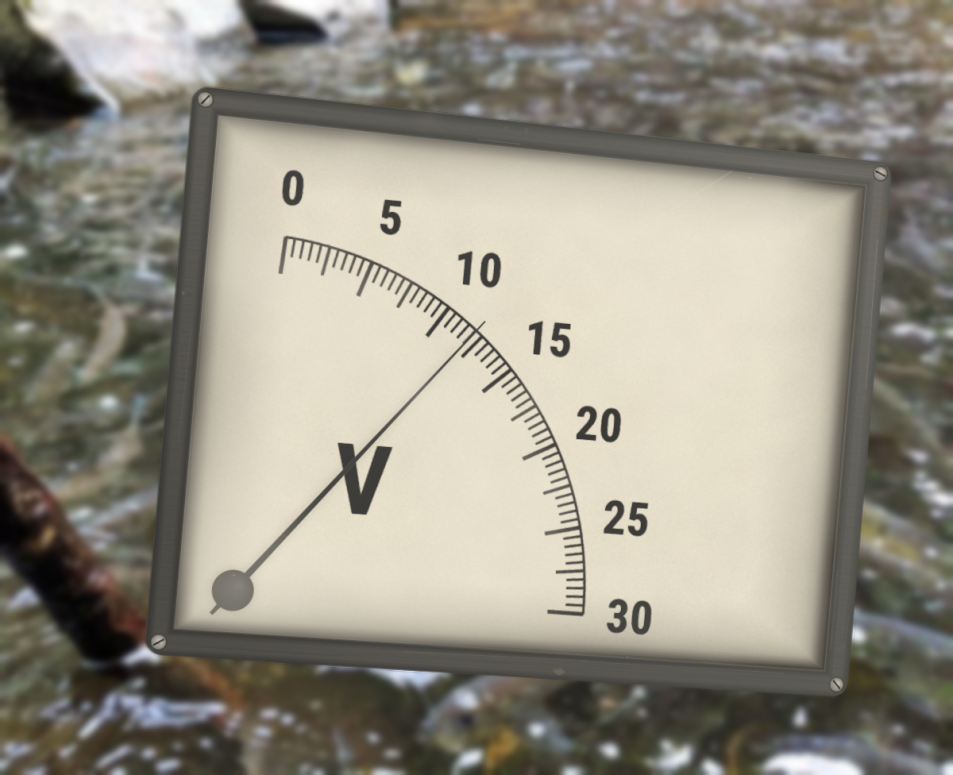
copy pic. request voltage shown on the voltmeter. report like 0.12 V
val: 12 V
